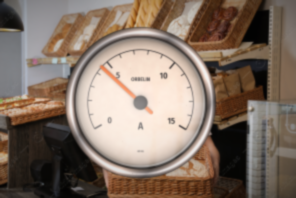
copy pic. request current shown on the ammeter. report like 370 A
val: 4.5 A
